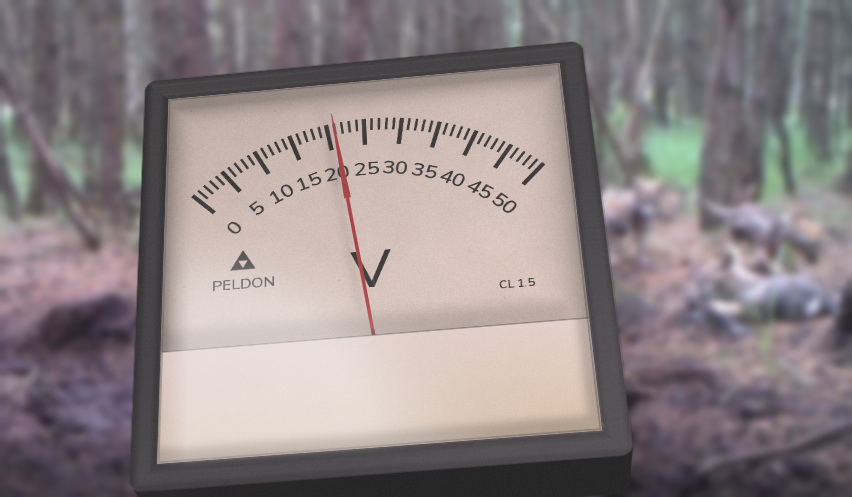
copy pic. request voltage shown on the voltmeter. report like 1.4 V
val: 21 V
